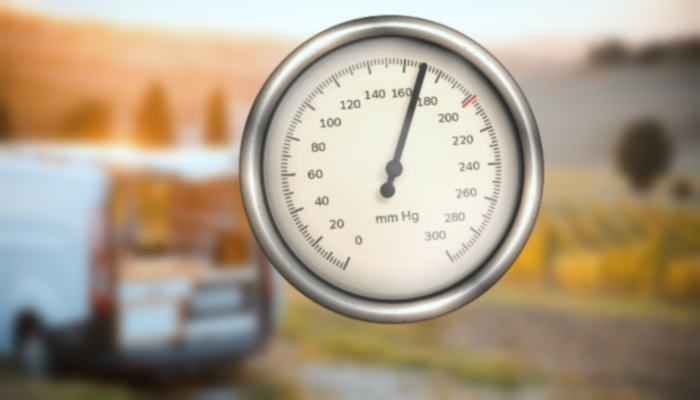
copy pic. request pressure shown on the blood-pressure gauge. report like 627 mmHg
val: 170 mmHg
